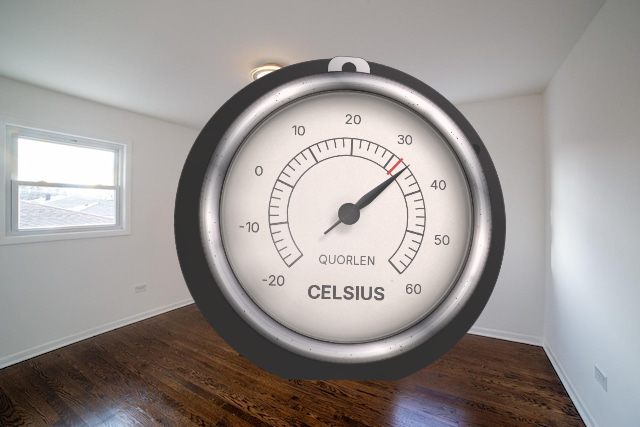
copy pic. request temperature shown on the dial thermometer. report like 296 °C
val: 34 °C
